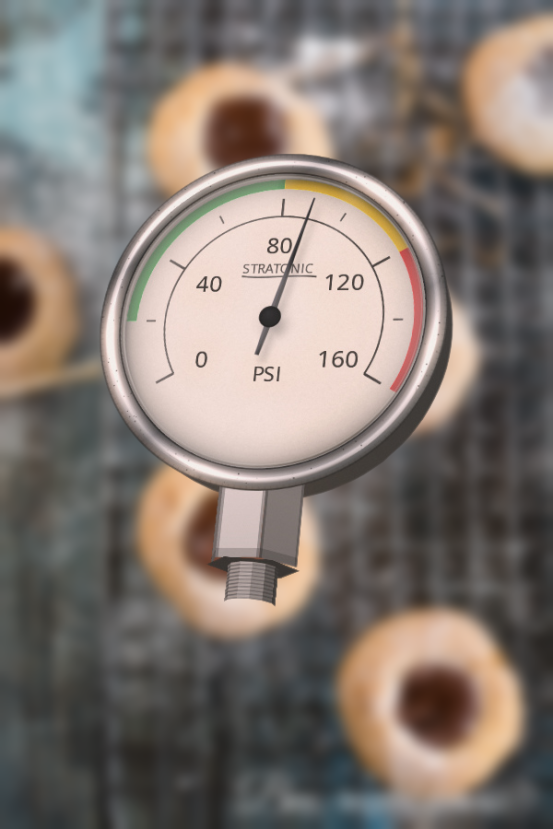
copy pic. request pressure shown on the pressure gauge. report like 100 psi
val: 90 psi
